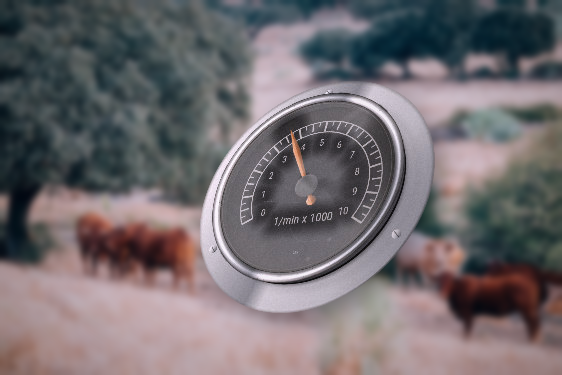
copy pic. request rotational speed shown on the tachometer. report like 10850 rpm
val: 3750 rpm
